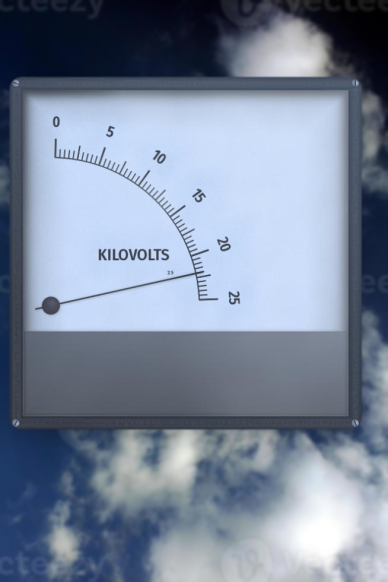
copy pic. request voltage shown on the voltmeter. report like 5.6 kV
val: 22 kV
